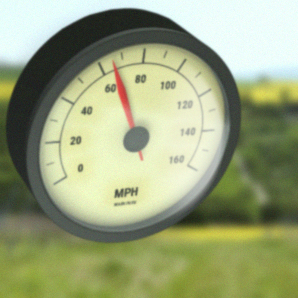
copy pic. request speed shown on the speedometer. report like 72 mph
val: 65 mph
